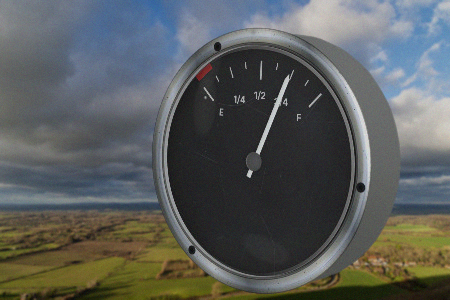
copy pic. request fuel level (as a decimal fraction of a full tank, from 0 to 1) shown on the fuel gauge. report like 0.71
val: 0.75
